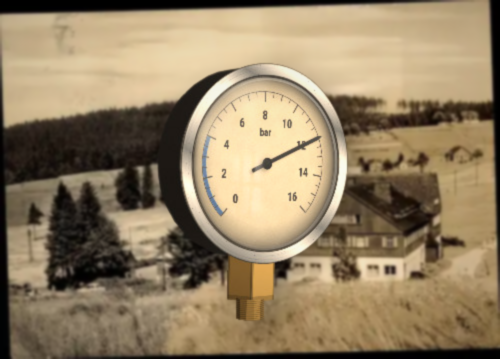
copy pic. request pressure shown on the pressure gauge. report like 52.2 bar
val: 12 bar
